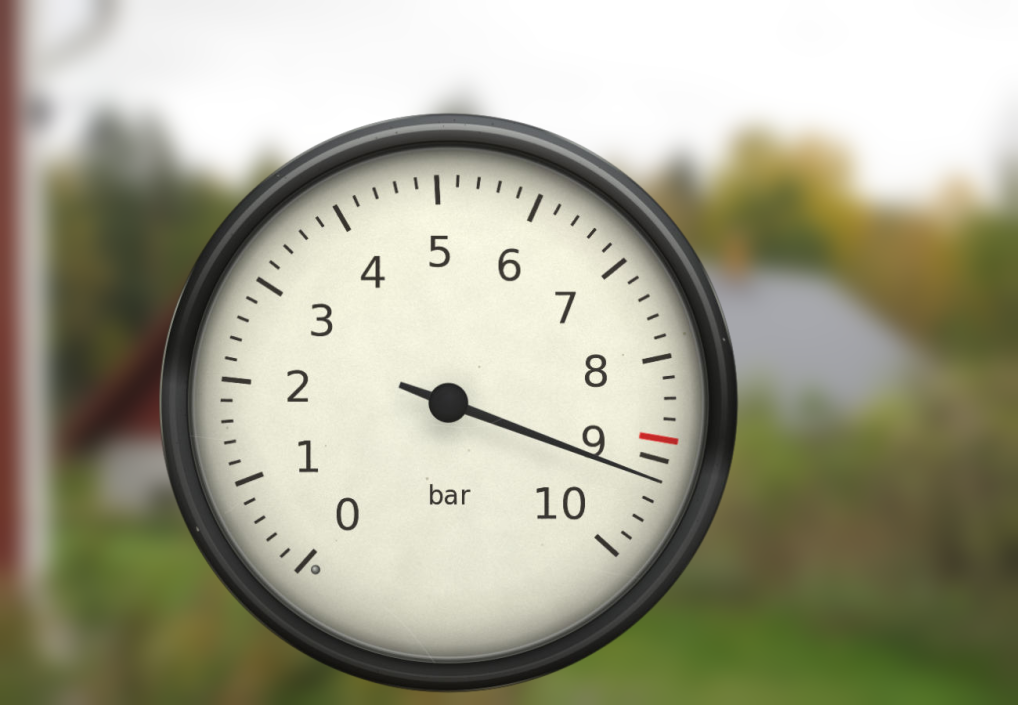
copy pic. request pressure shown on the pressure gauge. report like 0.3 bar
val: 9.2 bar
